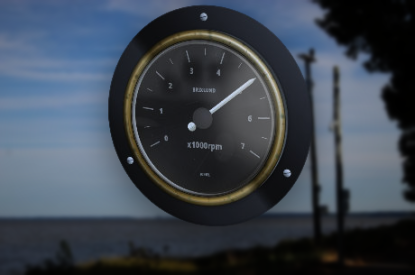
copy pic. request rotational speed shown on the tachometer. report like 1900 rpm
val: 5000 rpm
